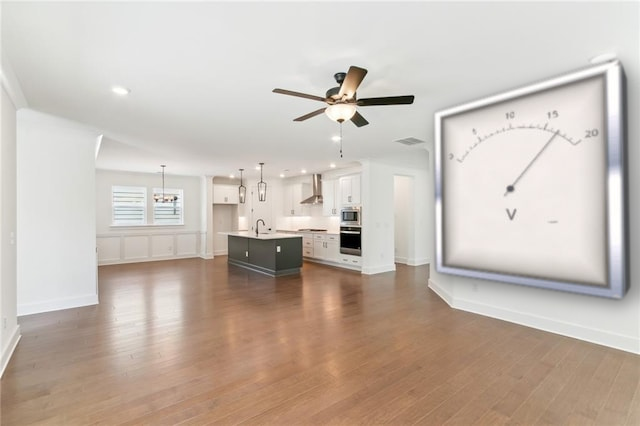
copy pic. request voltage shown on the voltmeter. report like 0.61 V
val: 17 V
